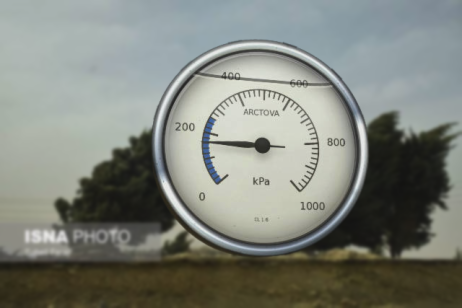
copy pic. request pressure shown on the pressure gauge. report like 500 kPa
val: 160 kPa
